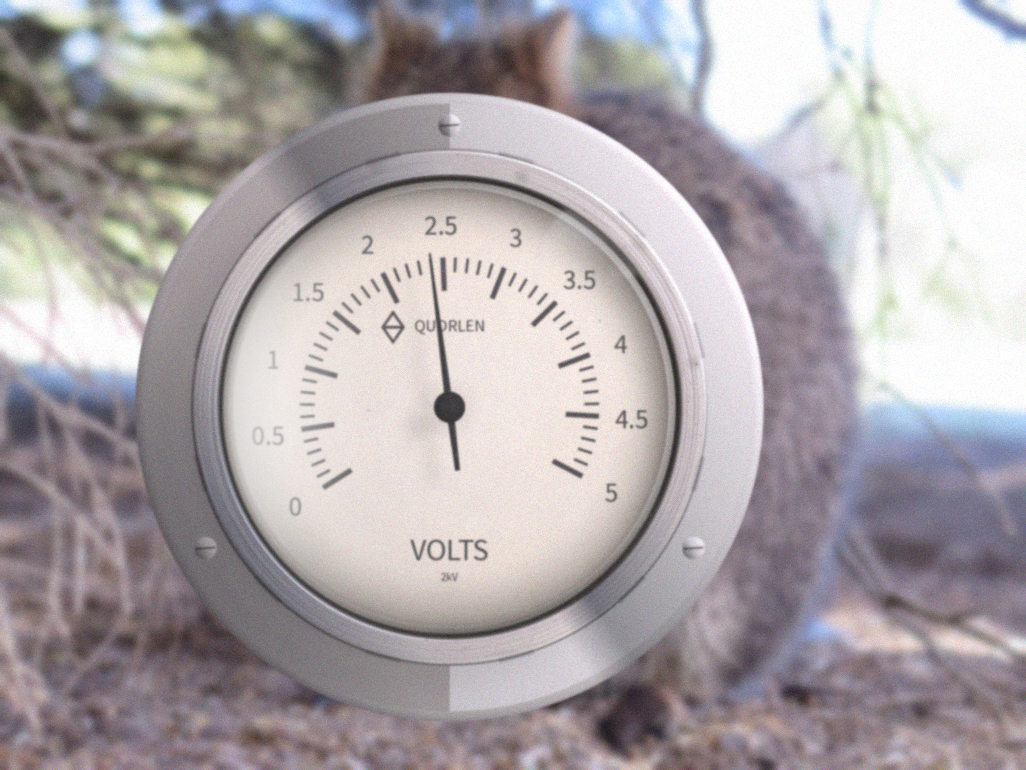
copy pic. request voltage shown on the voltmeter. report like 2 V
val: 2.4 V
